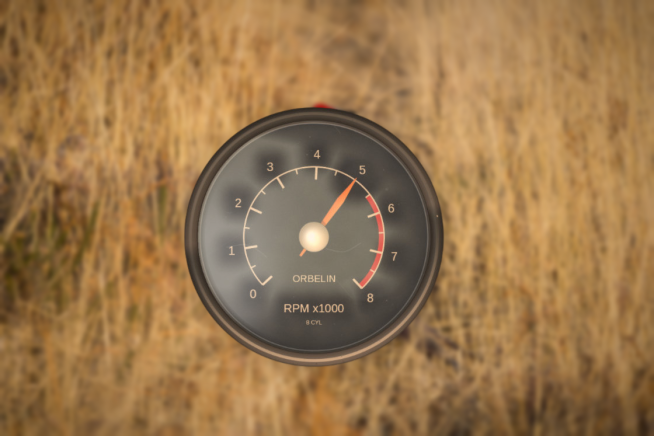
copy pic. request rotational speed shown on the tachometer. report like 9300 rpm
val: 5000 rpm
